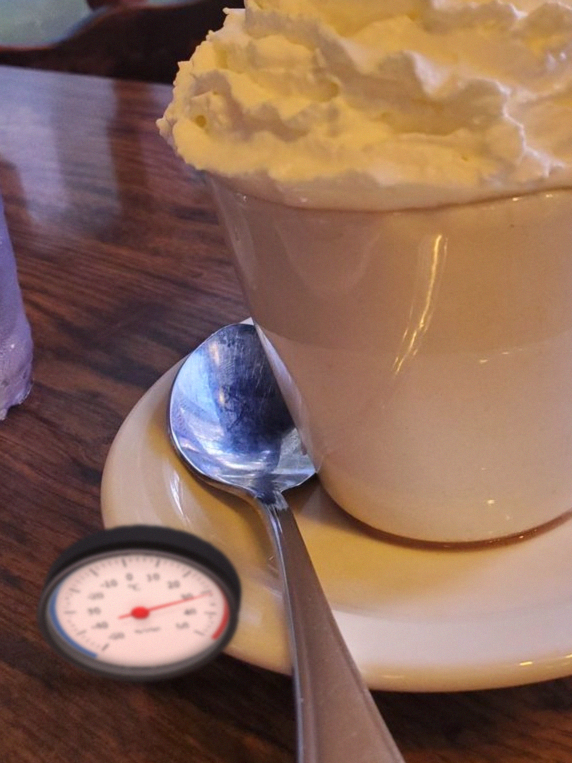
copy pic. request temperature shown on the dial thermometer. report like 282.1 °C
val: 30 °C
